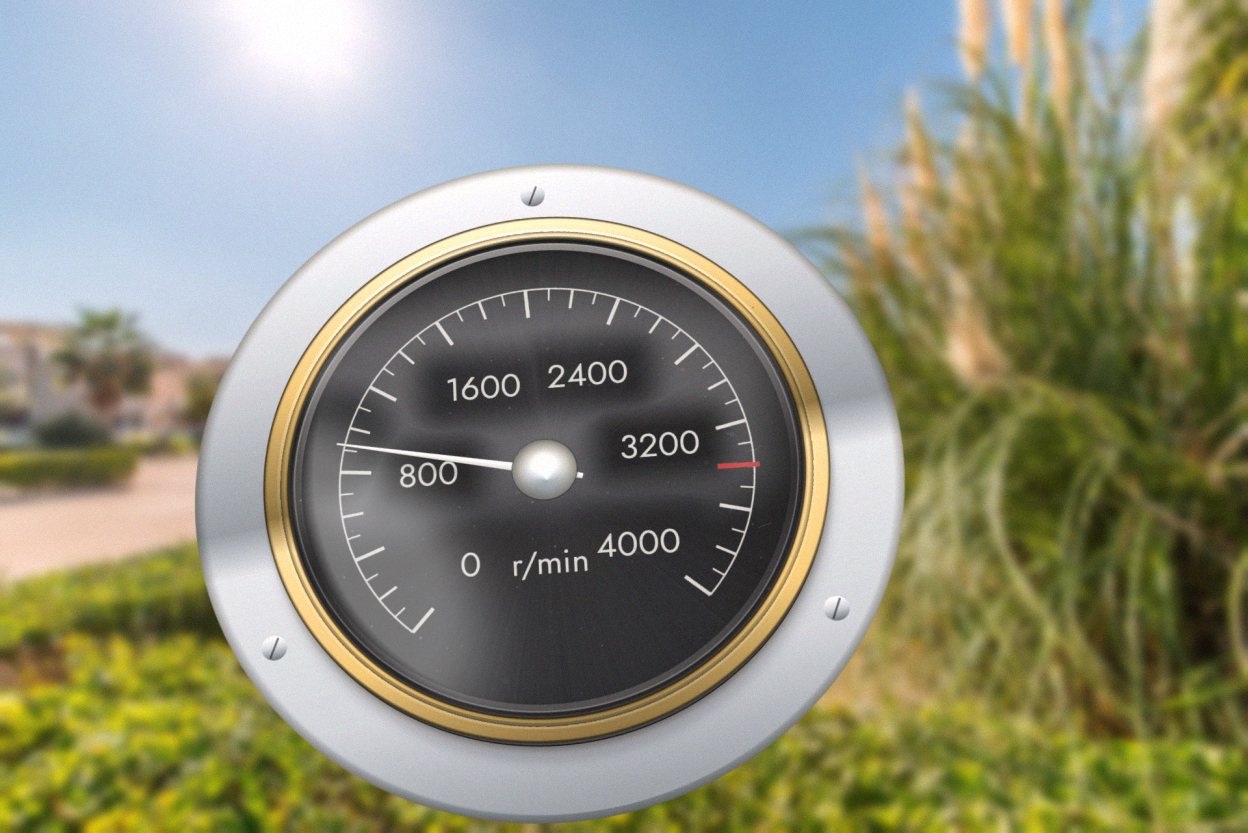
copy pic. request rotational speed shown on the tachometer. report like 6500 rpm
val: 900 rpm
